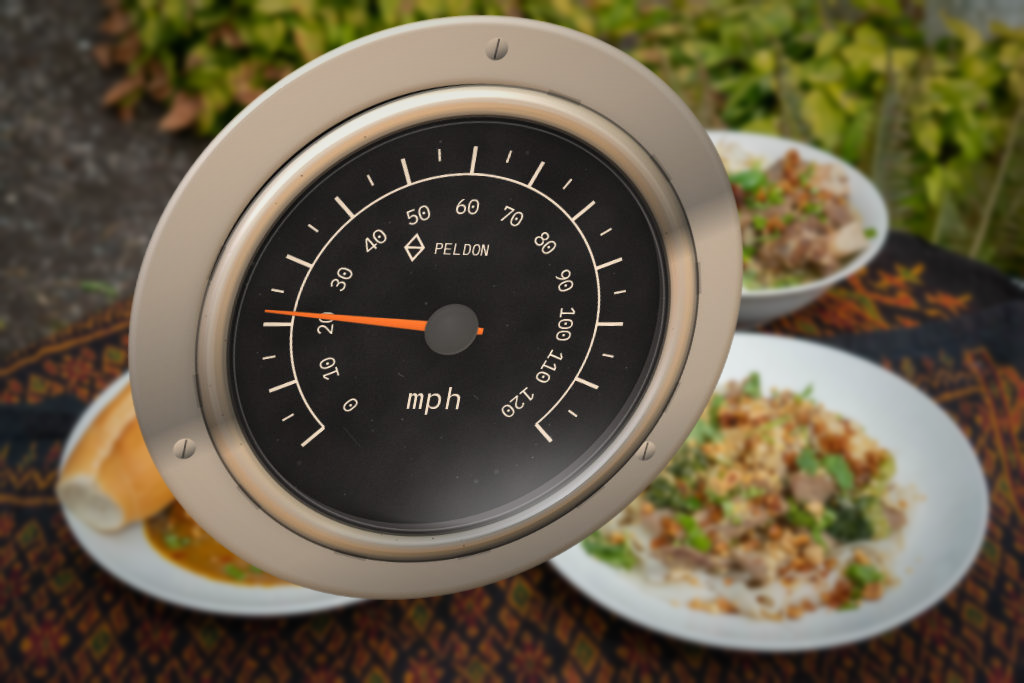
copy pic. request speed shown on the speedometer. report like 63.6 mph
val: 22.5 mph
